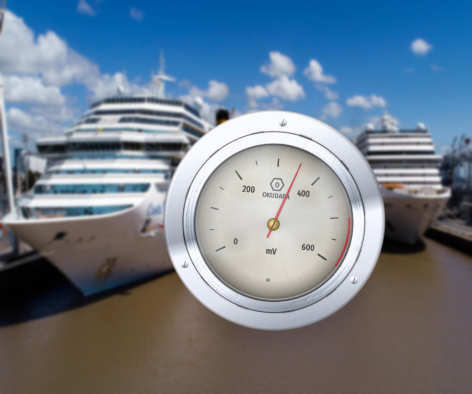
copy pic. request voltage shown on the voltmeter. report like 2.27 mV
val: 350 mV
